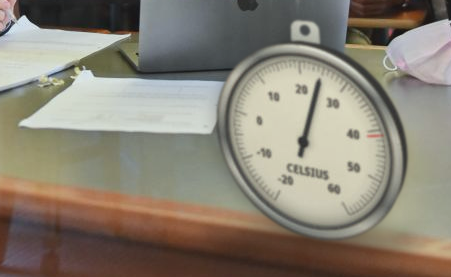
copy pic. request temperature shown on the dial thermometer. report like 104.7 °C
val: 25 °C
